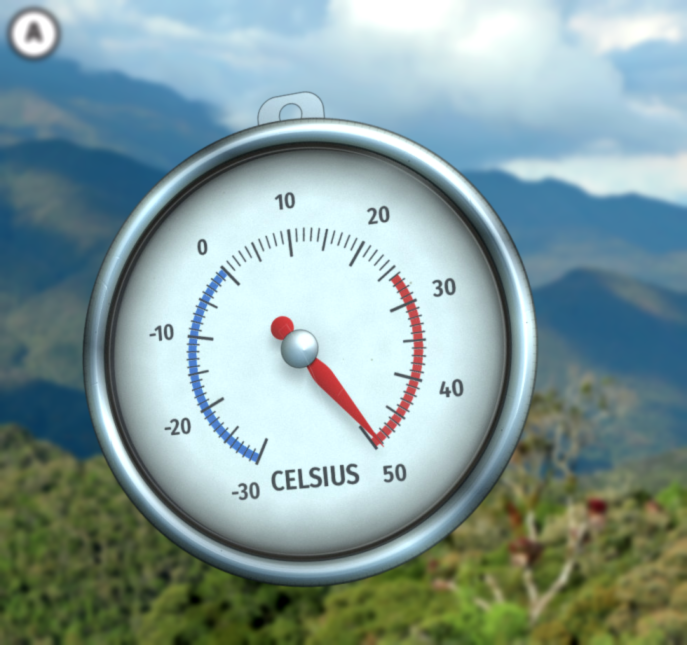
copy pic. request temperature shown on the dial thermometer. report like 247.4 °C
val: 49 °C
